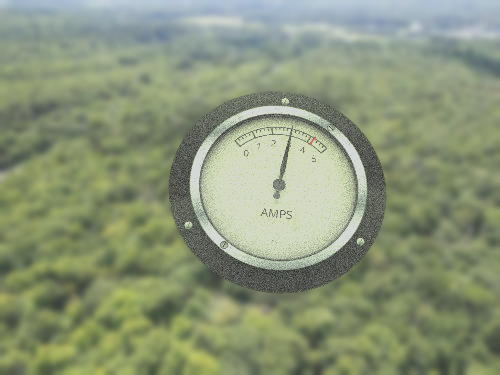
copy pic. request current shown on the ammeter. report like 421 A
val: 3 A
